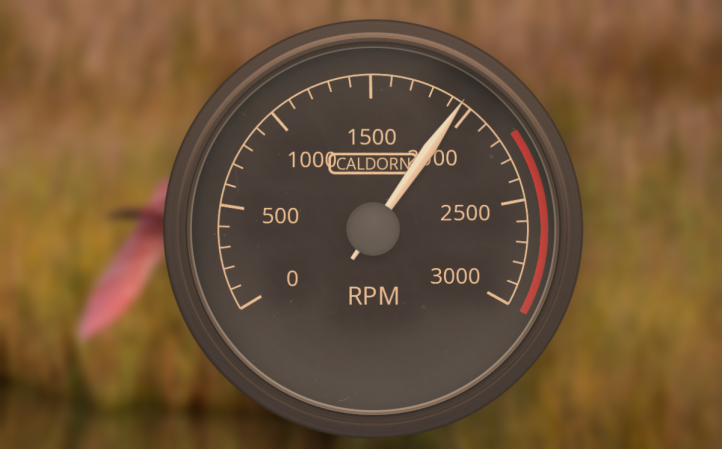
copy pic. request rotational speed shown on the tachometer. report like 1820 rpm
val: 1950 rpm
